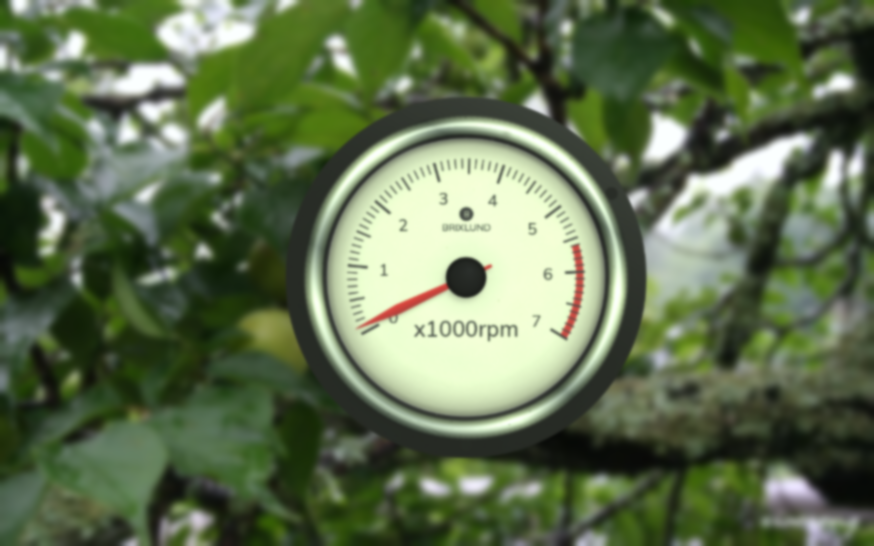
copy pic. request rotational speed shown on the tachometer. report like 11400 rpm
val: 100 rpm
